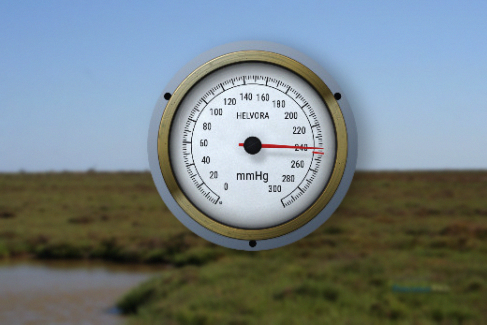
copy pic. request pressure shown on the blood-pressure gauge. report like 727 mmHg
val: 240 mmHg
